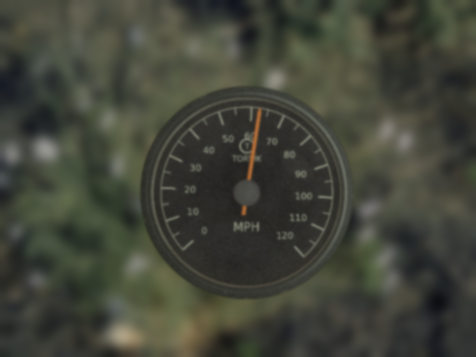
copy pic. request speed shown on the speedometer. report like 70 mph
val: 62.5 mph
